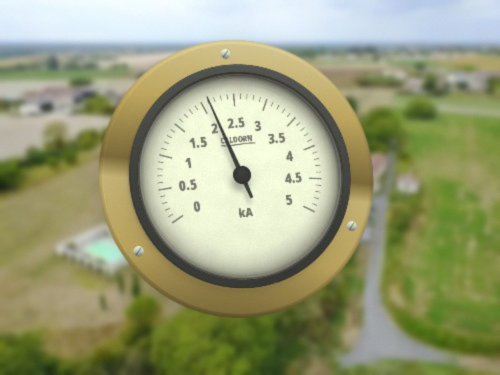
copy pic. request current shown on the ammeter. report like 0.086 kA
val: 2.1 kA
